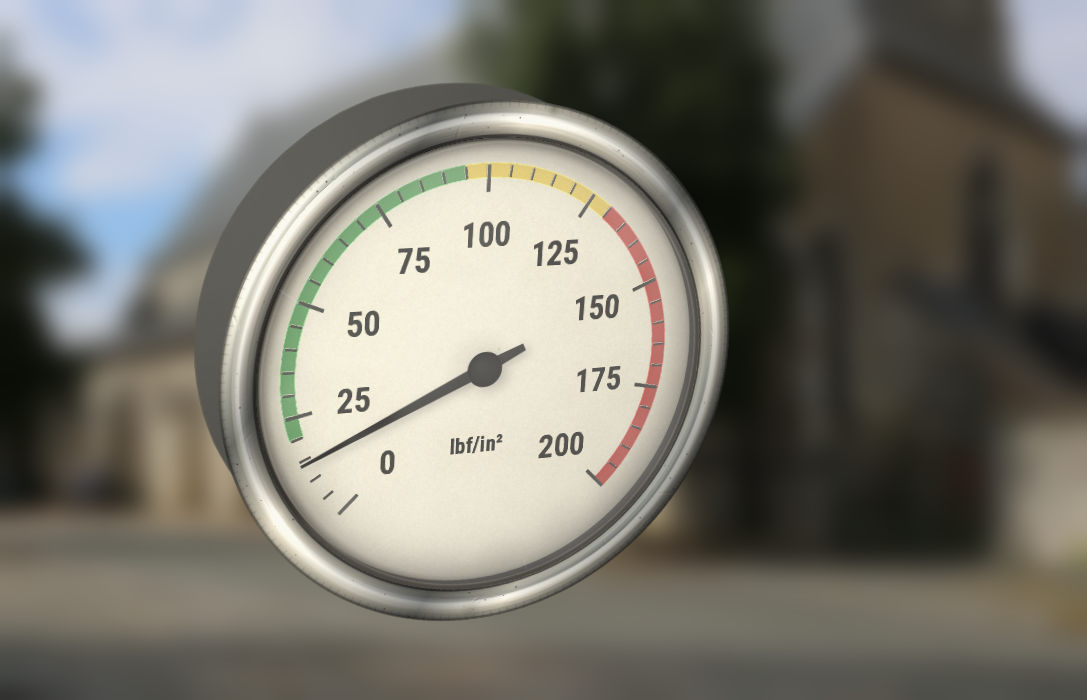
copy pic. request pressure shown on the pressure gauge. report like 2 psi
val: 15 psi
